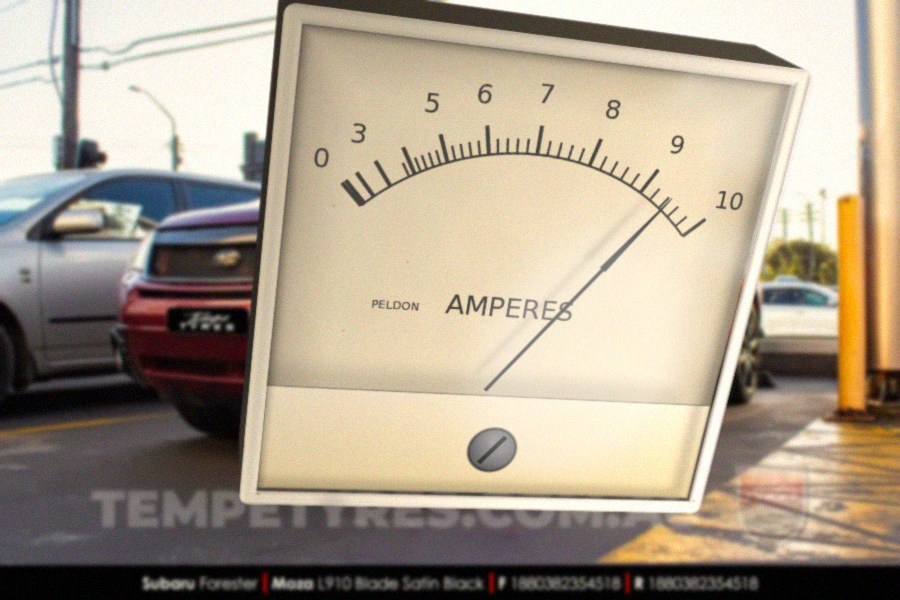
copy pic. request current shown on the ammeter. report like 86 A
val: 9.4 A
